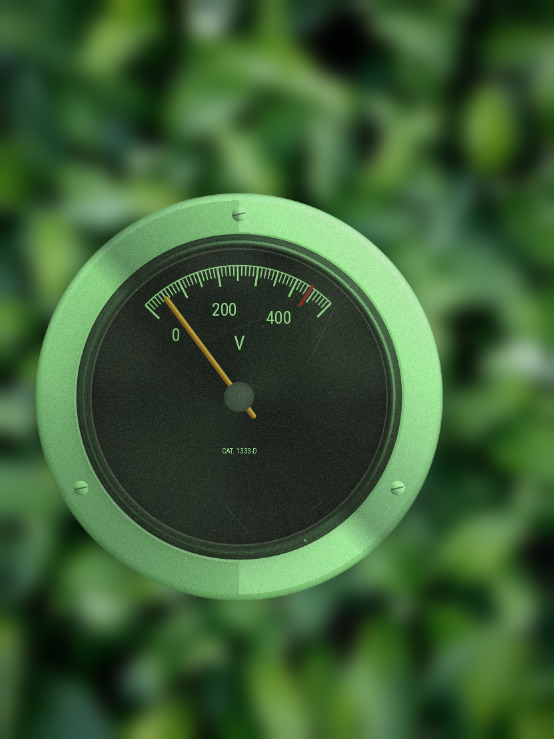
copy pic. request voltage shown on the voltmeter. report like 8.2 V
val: 50 V
